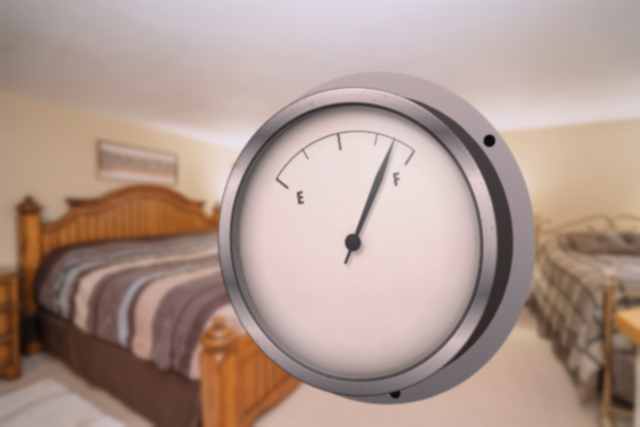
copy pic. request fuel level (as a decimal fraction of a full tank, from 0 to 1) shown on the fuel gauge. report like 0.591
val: 0.875
